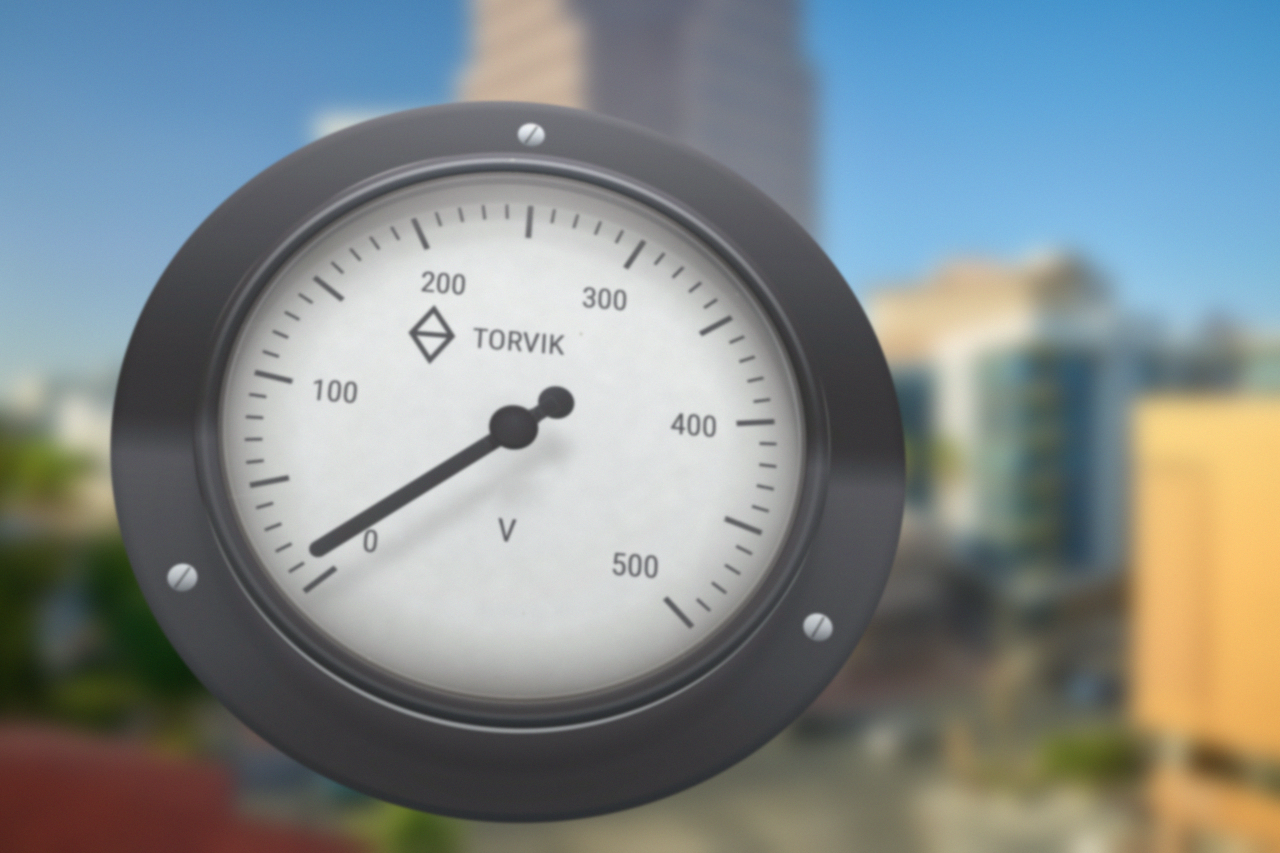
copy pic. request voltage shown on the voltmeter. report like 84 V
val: 10 V
